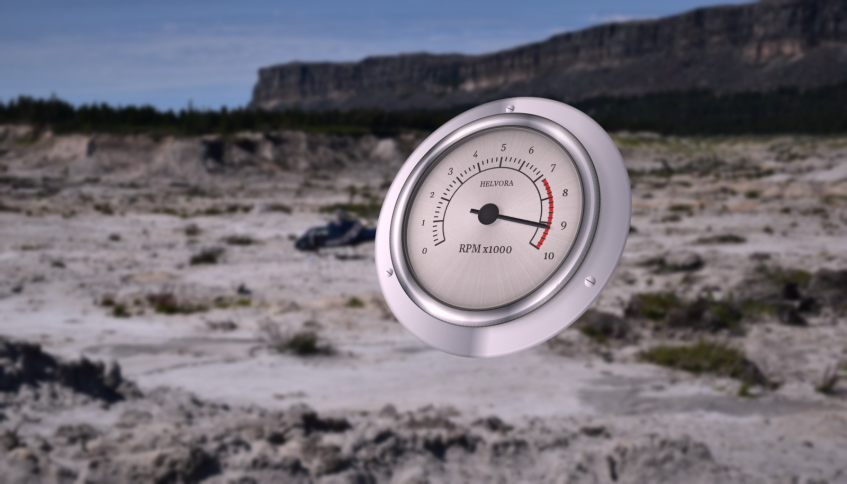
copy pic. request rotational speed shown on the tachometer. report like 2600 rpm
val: 9200 rpm
